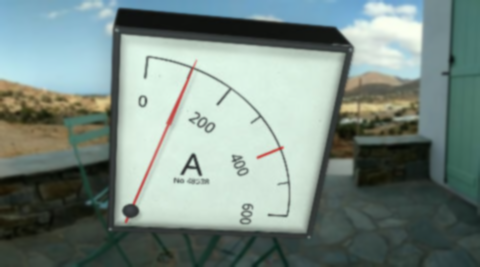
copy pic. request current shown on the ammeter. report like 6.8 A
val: 100 A
